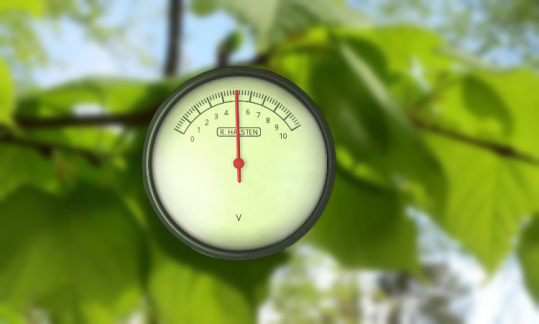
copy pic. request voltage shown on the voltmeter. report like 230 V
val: 5 V
